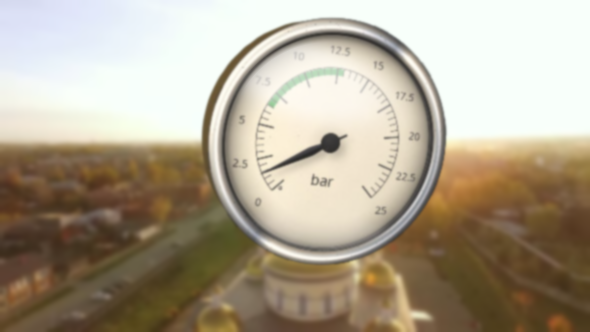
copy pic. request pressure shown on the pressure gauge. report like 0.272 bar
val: 1.5 bar
